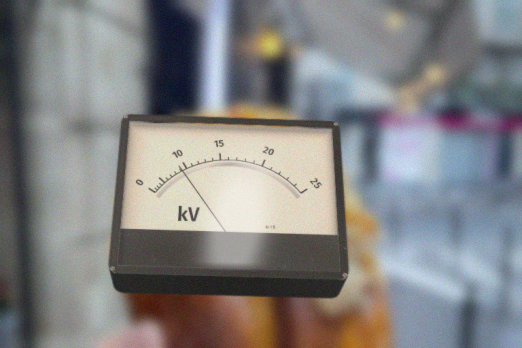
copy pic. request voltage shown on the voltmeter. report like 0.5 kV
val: 9 kV
